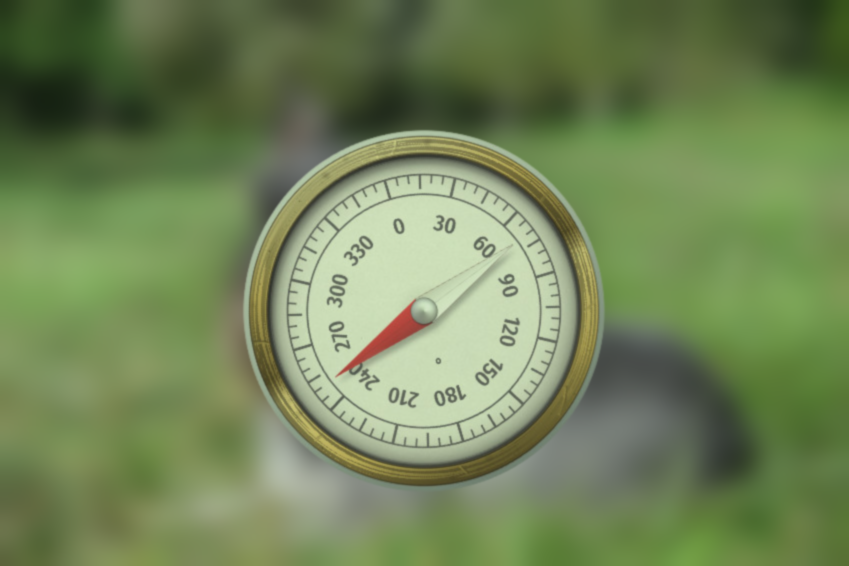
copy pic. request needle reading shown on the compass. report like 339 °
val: 250 °
